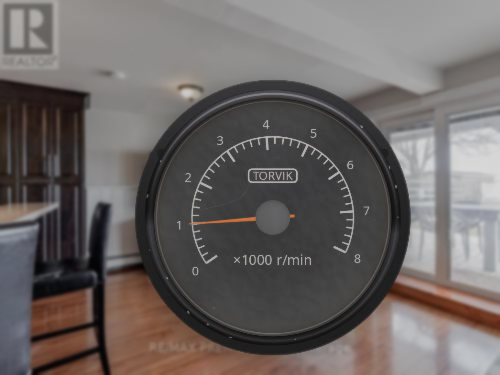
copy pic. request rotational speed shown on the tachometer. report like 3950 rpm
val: 1000 rpm
